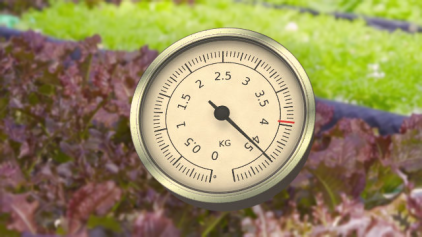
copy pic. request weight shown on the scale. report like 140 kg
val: 4.5 kg
